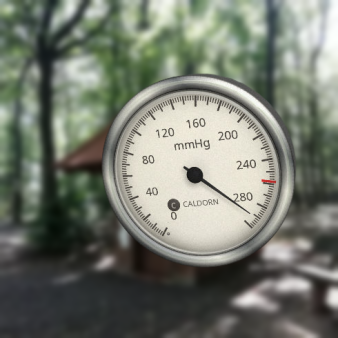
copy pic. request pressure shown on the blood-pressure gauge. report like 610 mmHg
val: 290 mmHg
